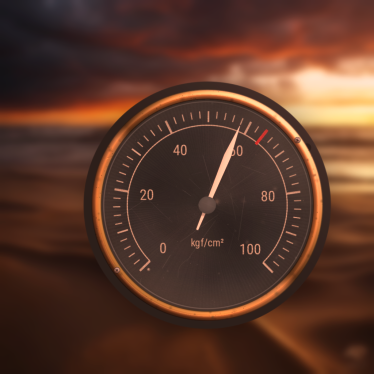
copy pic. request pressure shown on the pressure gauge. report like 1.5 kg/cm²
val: 58 kg/cm²
